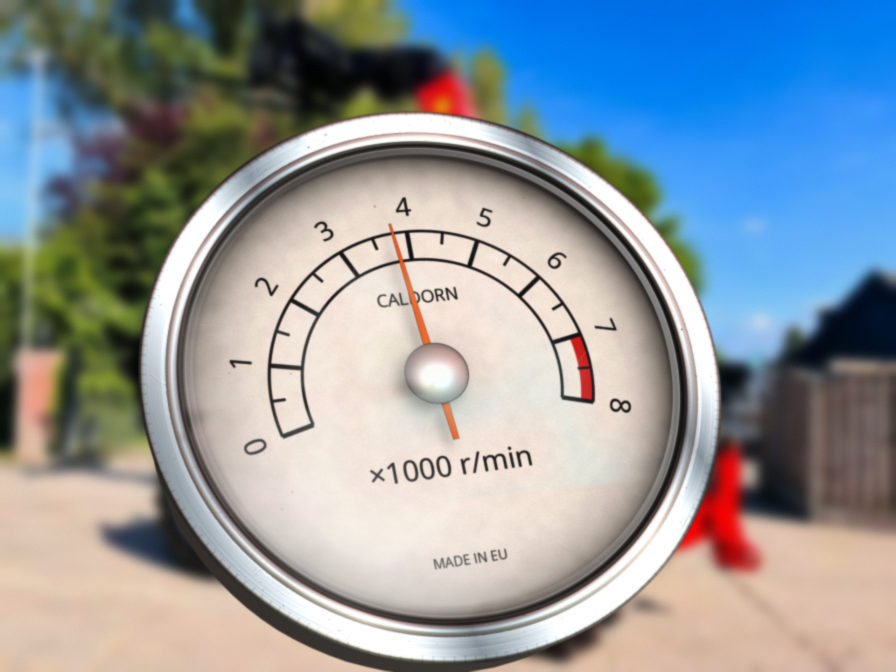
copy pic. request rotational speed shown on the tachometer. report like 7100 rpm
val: 3750 rpm
